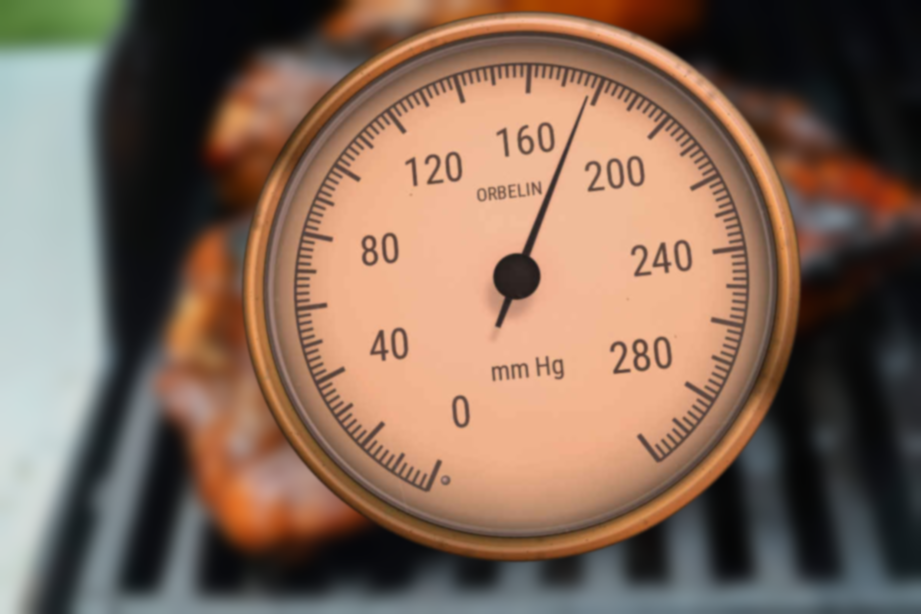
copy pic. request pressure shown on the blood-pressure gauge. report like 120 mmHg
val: 178 mmHg
